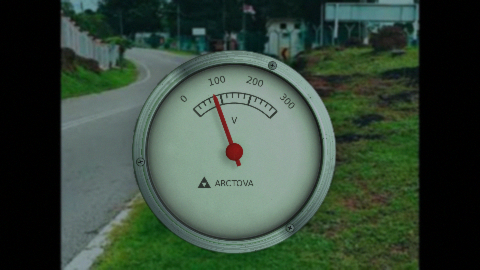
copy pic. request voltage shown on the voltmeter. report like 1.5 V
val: 80 V
